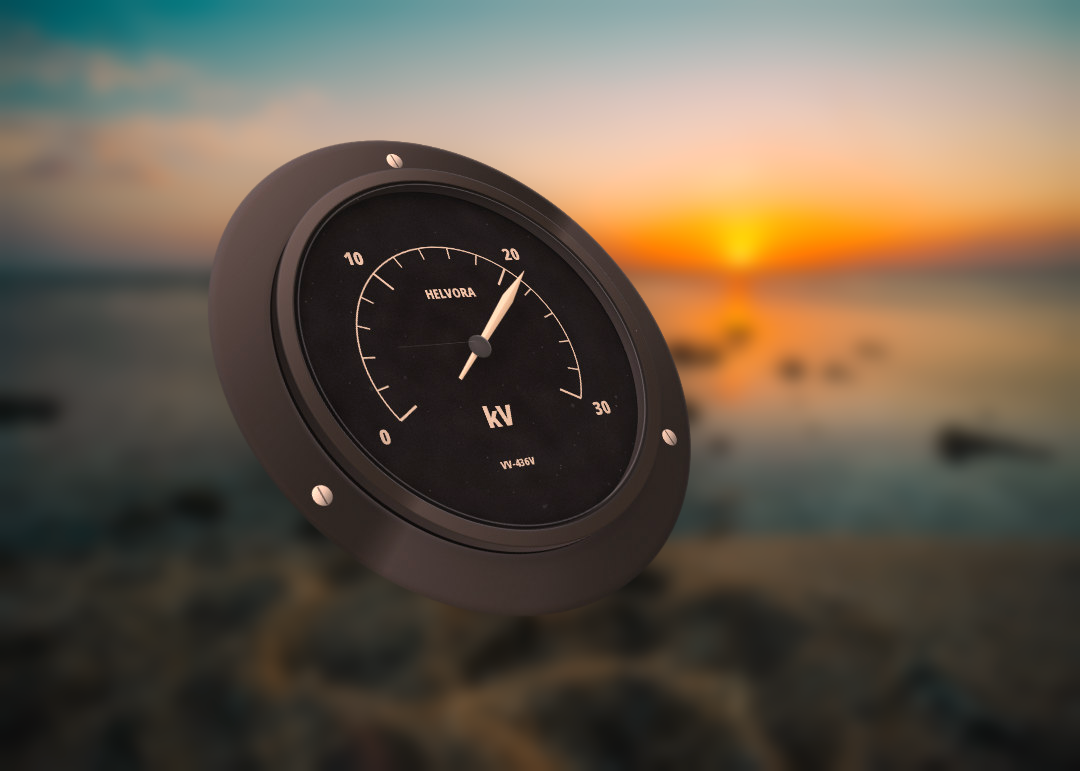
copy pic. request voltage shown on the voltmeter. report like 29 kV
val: 21 kV
